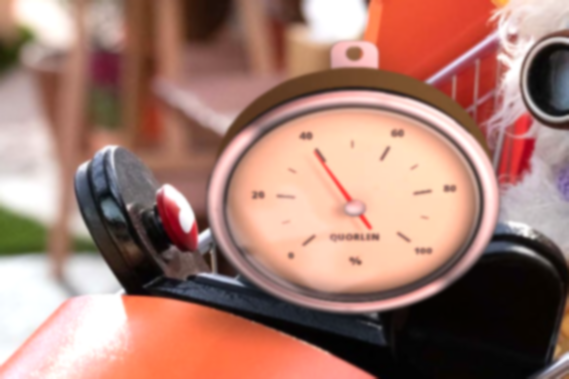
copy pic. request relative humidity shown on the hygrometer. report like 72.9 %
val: 40 %
